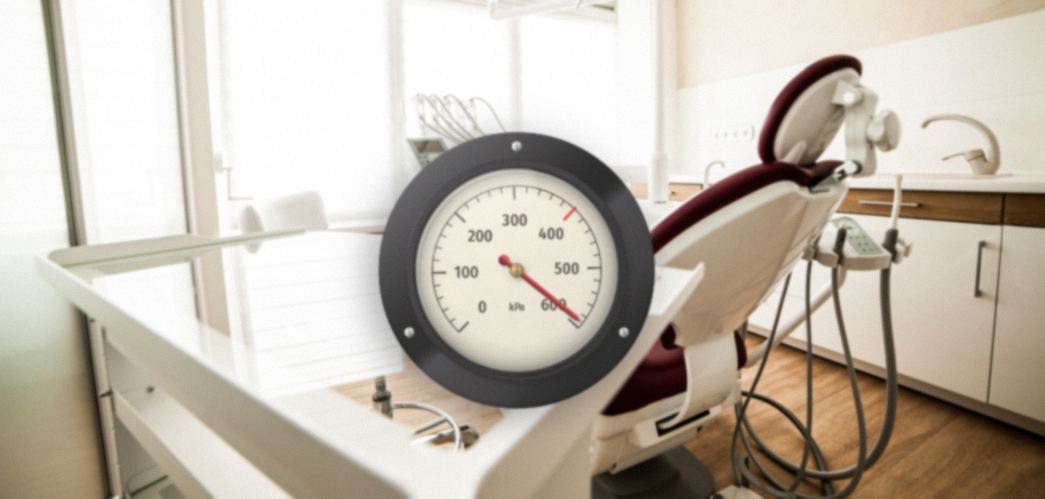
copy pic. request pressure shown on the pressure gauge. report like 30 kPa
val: 590 kPa
